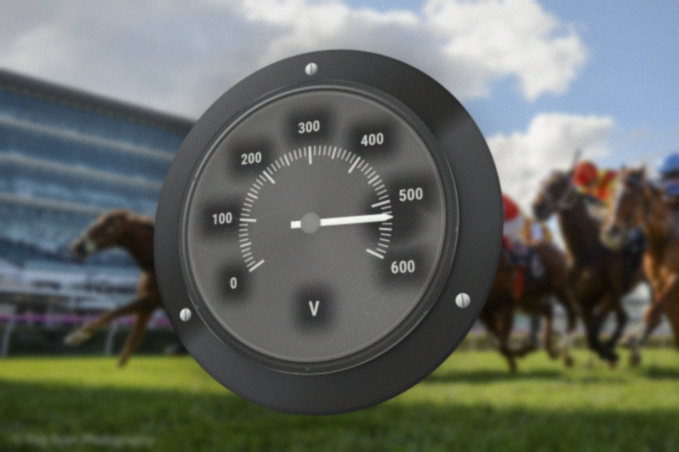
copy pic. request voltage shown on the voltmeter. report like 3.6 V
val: 530 V
